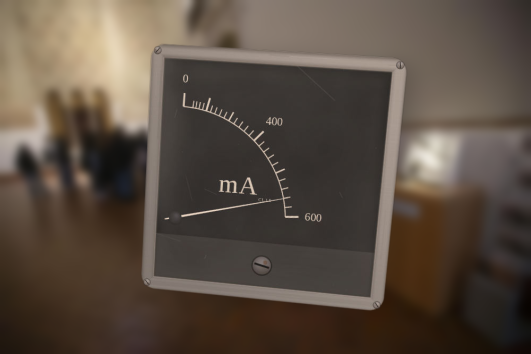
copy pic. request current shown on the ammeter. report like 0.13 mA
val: 560 mA
